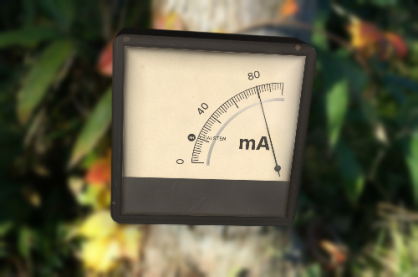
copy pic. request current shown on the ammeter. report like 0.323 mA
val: 80 mA
